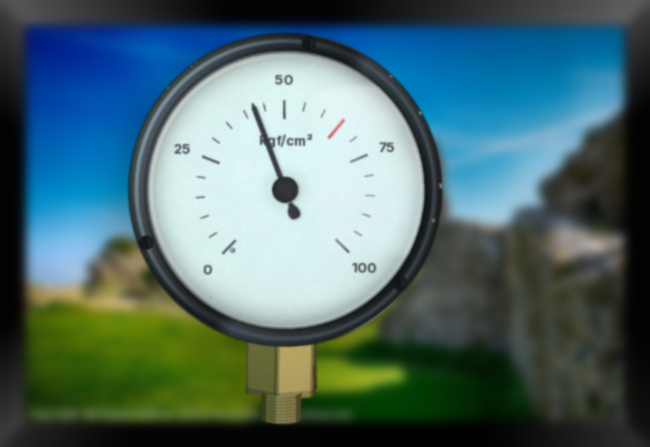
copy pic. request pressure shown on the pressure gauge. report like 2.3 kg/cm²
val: 42.5 kg/cm²
